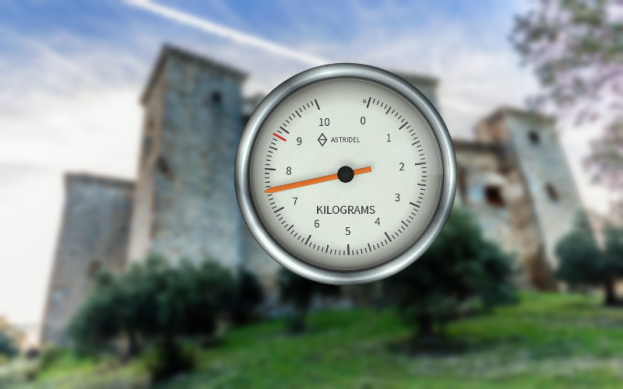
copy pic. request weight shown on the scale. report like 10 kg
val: 7.5 kg
